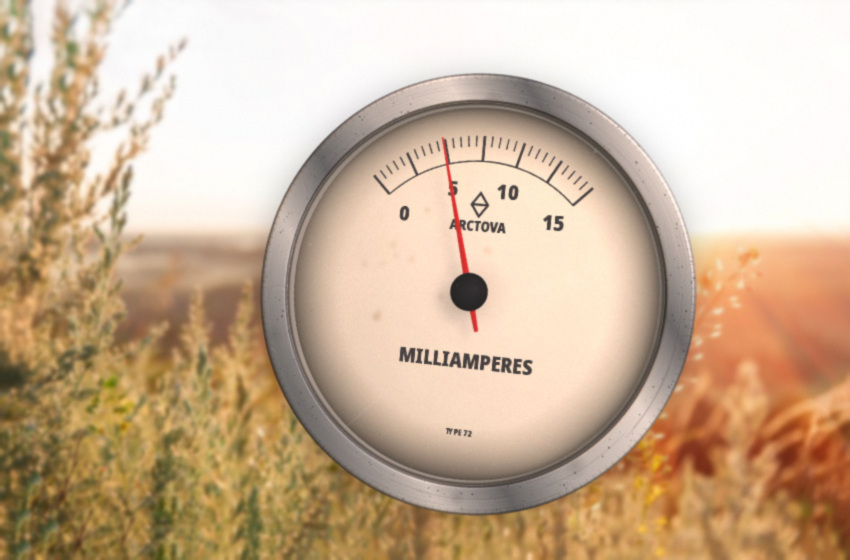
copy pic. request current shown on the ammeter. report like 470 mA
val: 5 mA
